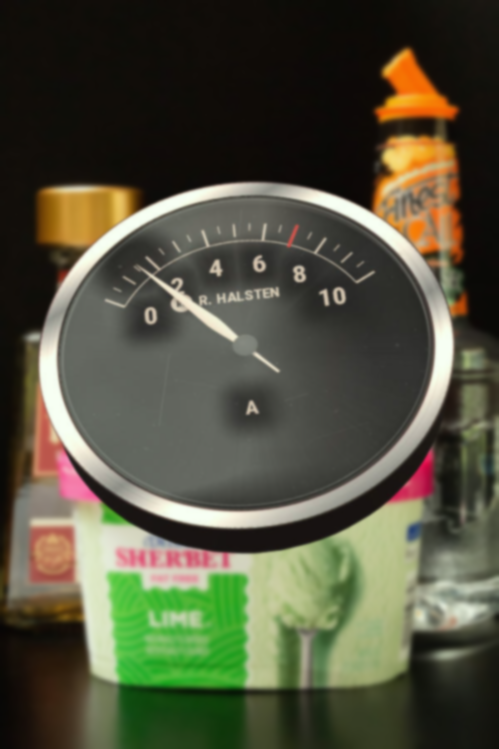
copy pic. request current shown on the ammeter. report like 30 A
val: 1.5 A
